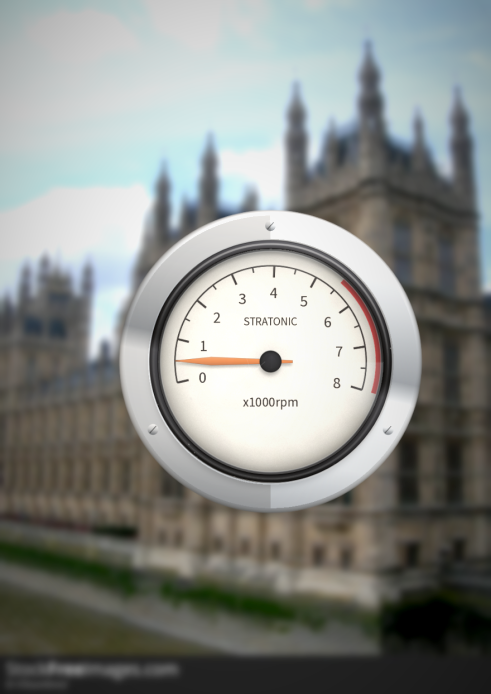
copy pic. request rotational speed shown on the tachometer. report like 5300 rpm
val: 500 rpm
